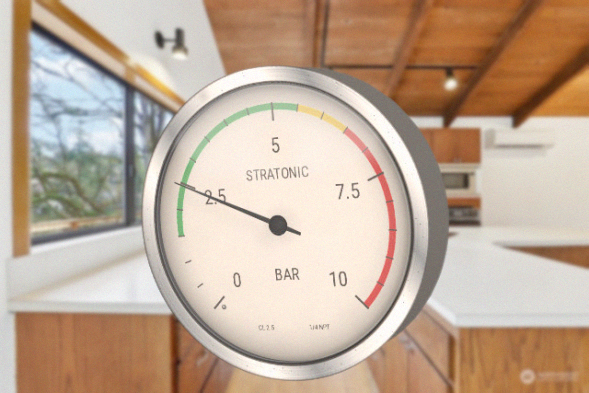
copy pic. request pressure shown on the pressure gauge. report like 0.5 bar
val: 2.5 bar
